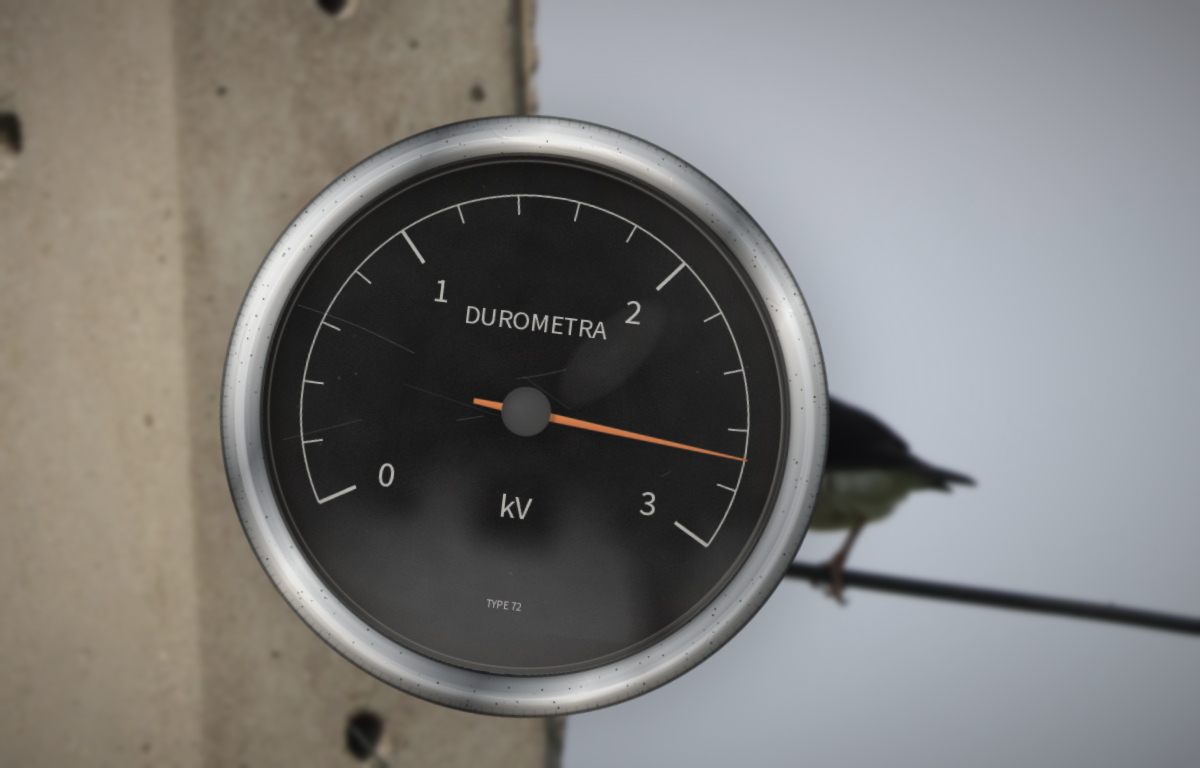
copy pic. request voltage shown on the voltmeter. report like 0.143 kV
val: 2.7 kV
